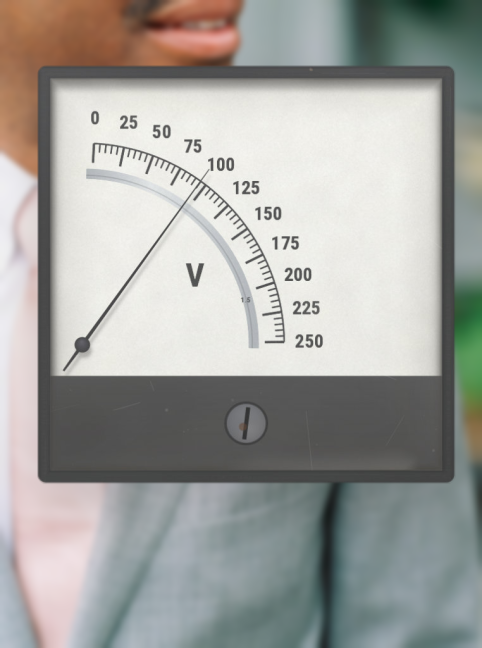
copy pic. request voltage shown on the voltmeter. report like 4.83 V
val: 95 V
